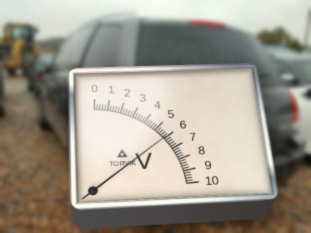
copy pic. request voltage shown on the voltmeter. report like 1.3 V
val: 6 V
